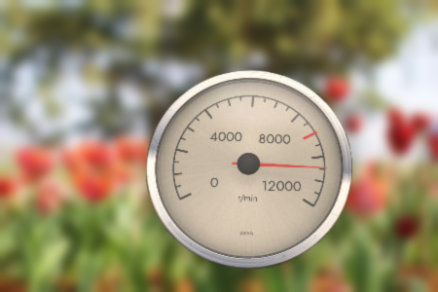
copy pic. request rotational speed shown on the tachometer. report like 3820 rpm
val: 10500 rpm
